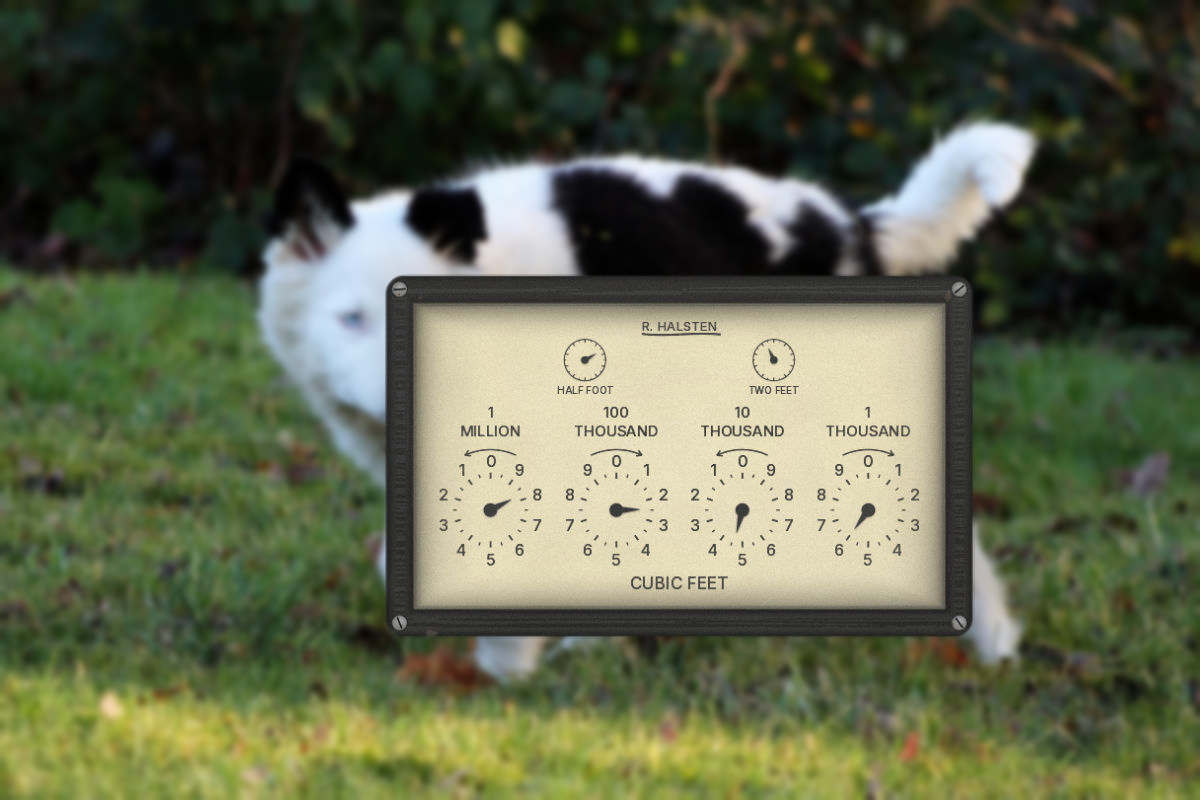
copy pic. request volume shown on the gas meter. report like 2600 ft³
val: 824600 ft³
